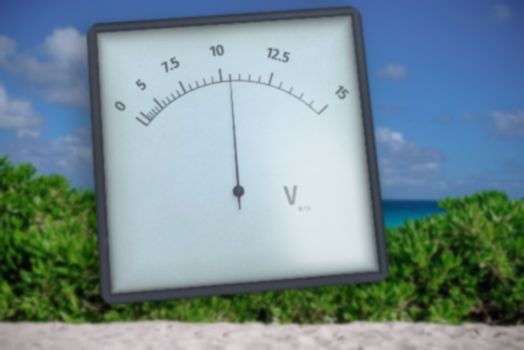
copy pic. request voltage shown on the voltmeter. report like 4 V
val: 10.5 V
